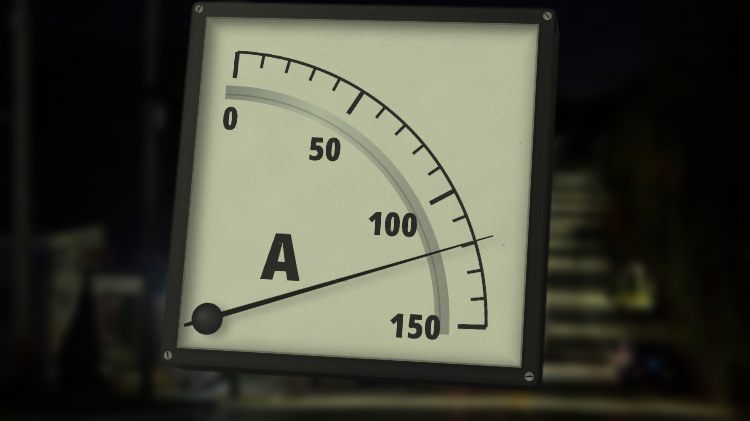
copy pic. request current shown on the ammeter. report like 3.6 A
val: 120 A
